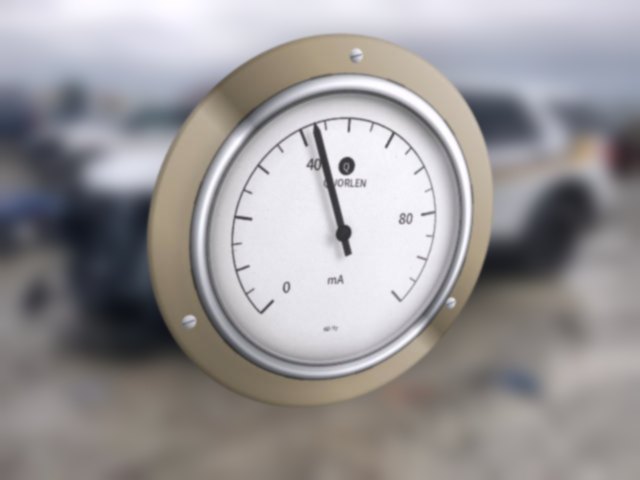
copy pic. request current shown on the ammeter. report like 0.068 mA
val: 42.5 mA
